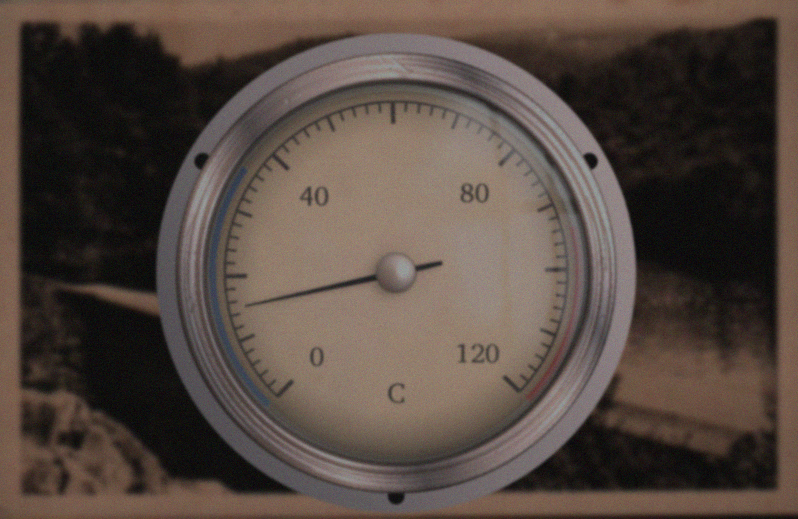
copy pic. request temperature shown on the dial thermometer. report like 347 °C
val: 15 °C
